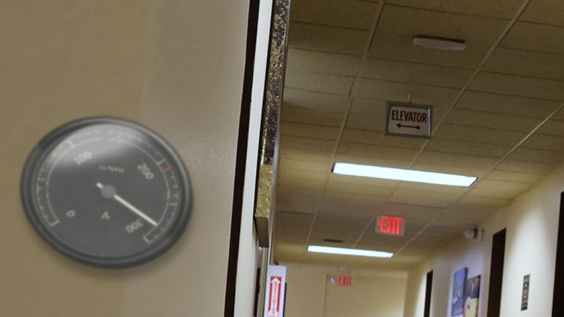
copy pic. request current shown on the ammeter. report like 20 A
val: 280 A
